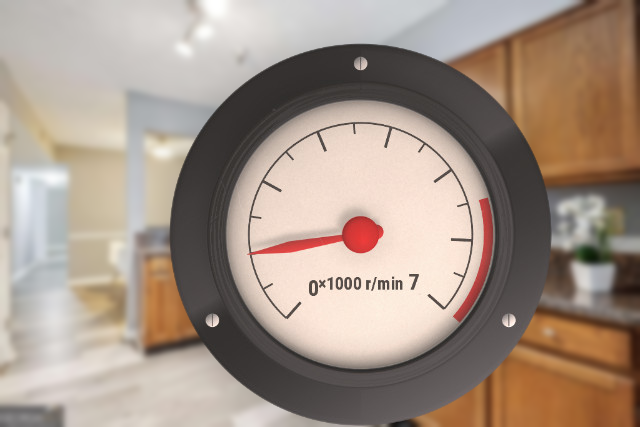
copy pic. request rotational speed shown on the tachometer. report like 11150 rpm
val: 1000 rpm
